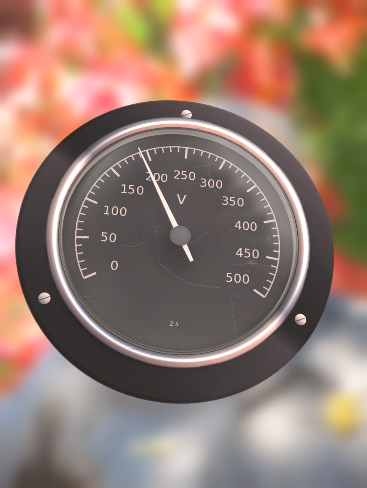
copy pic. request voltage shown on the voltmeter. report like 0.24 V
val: 190 V
